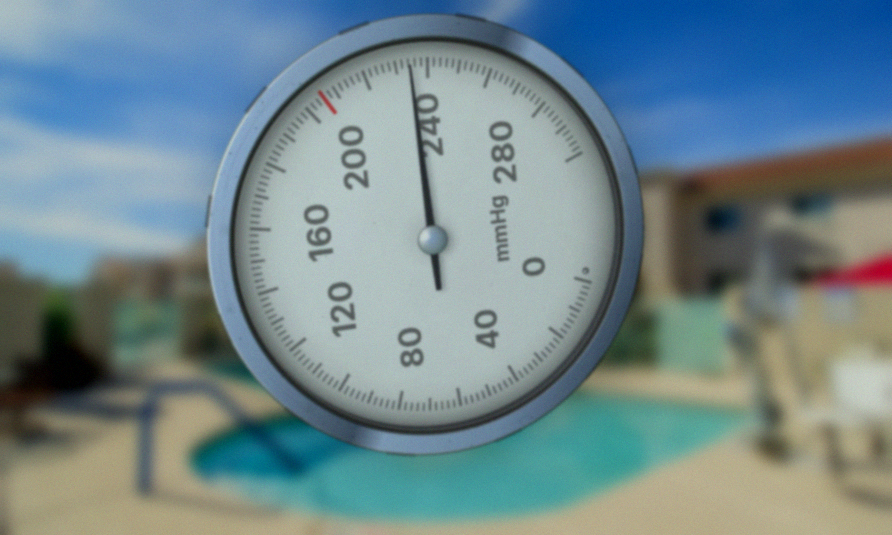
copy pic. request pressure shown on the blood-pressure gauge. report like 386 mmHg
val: 234 mmHg
